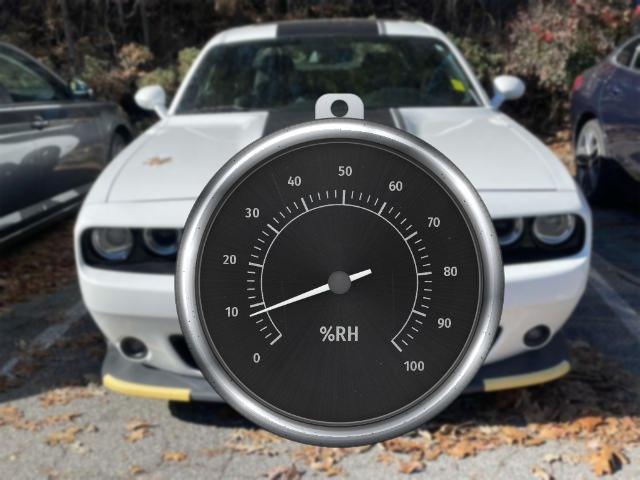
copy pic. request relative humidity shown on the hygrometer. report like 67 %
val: 8 %
